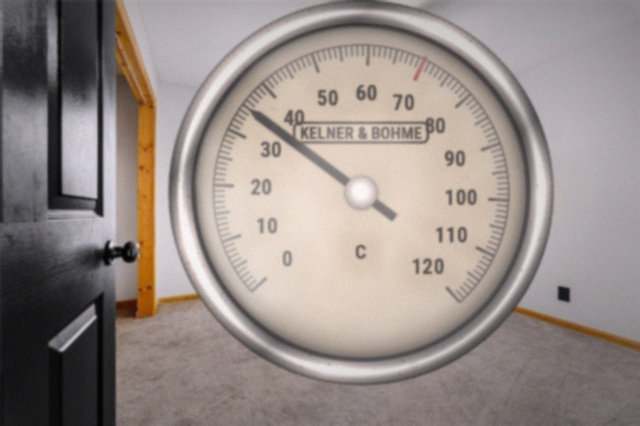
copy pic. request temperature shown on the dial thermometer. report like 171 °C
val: 35 °C
